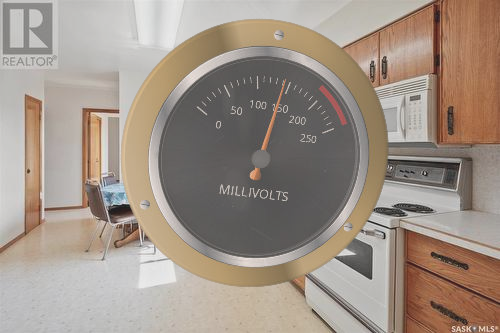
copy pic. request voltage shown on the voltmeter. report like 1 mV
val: 140 mV
